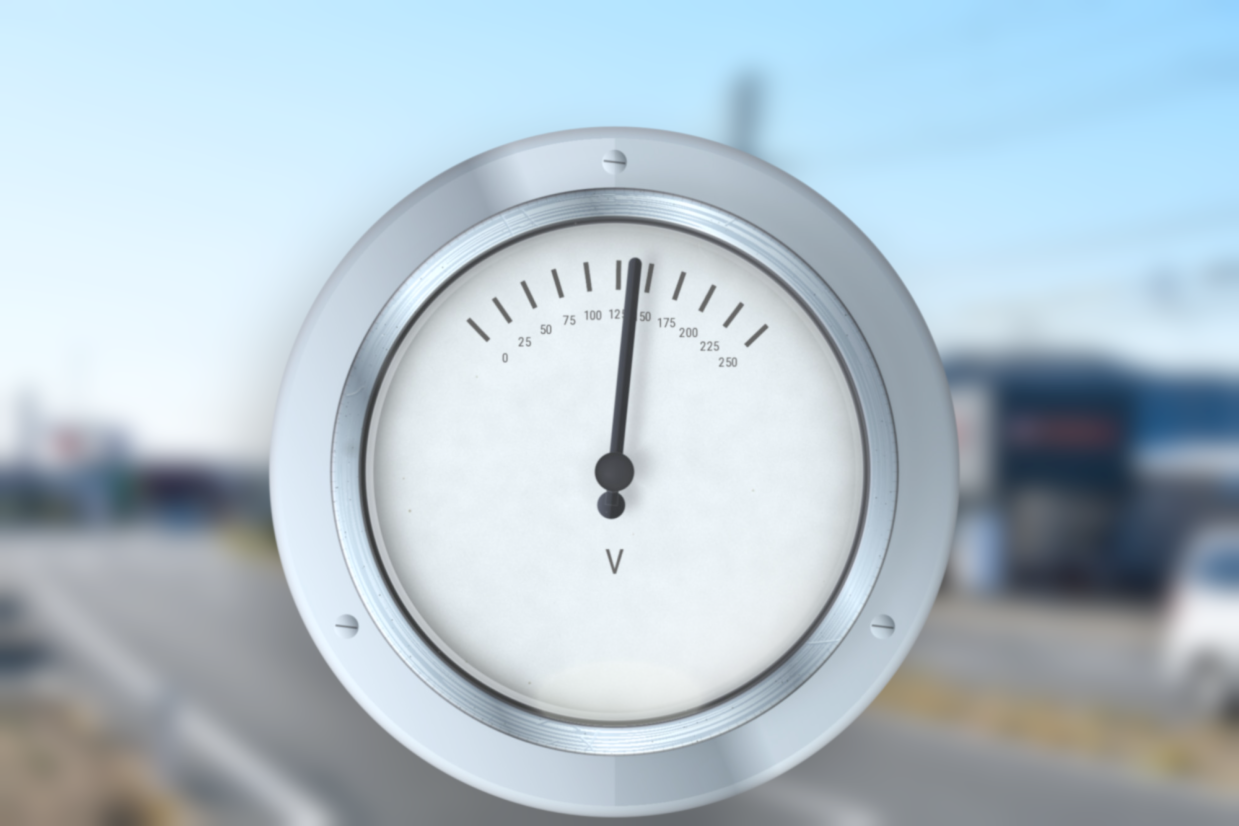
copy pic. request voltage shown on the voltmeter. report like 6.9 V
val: 137.5 V
